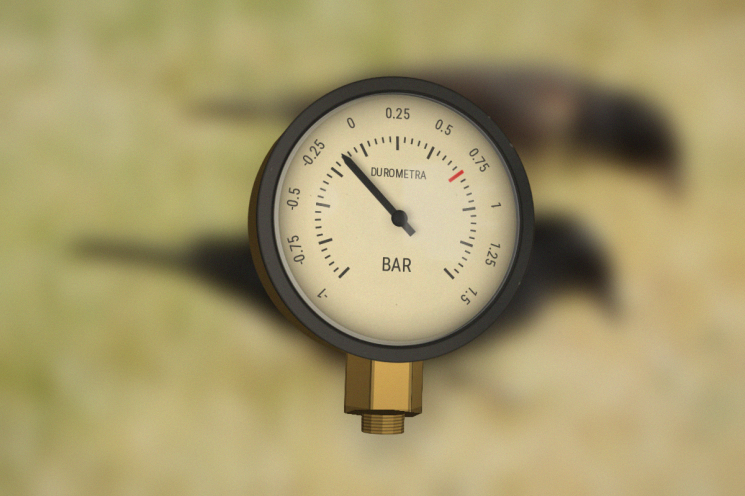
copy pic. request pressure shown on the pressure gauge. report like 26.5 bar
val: -0.15 bar
